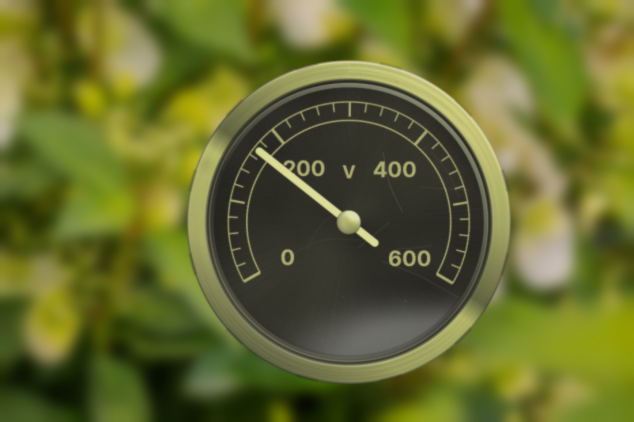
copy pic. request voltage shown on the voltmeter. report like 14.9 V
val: 170 V
